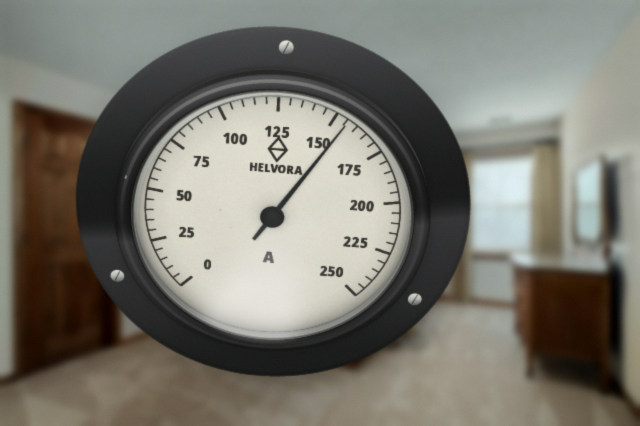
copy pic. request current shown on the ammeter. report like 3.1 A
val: 155 A
